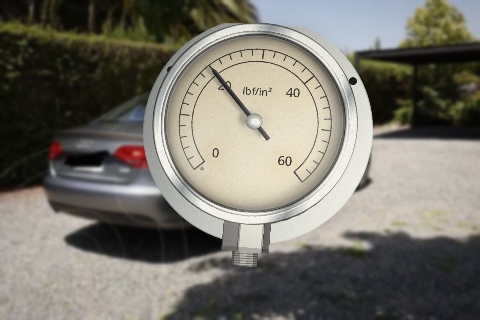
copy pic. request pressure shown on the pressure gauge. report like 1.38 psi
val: 20 psi
